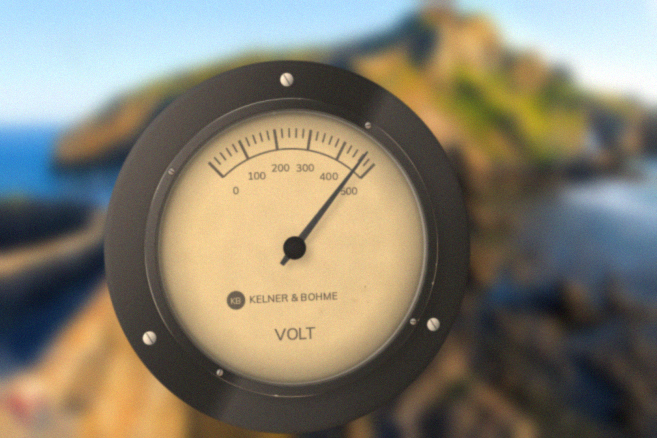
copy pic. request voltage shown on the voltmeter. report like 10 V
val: 460 V
